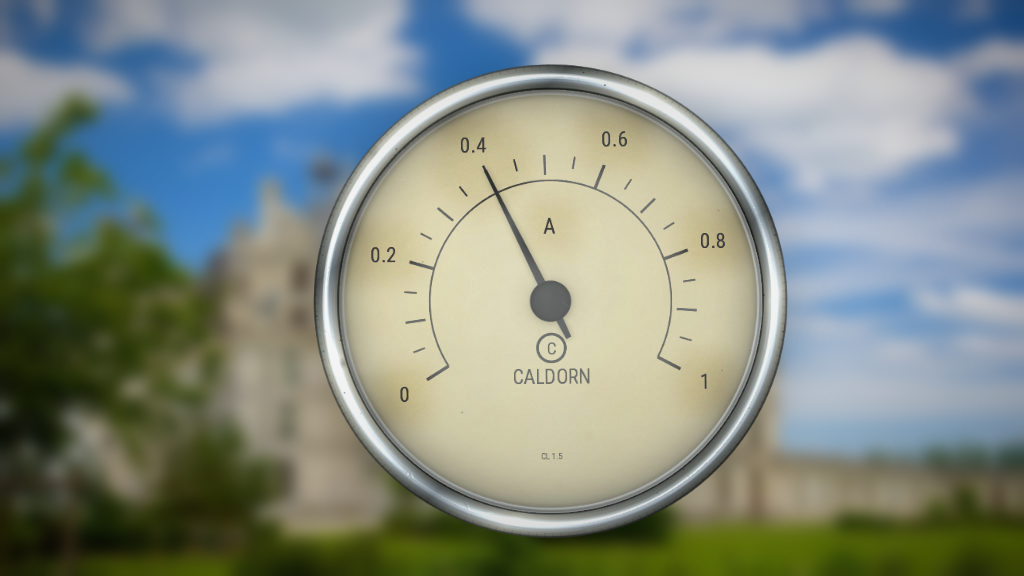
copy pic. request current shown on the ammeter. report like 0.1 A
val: 0.4 A
